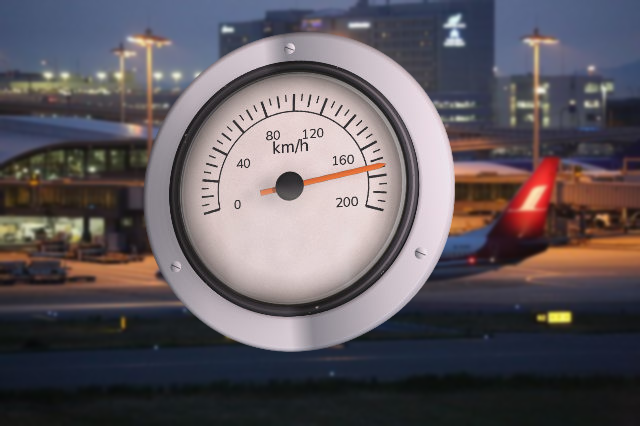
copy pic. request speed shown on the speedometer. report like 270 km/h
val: 175 km/h
